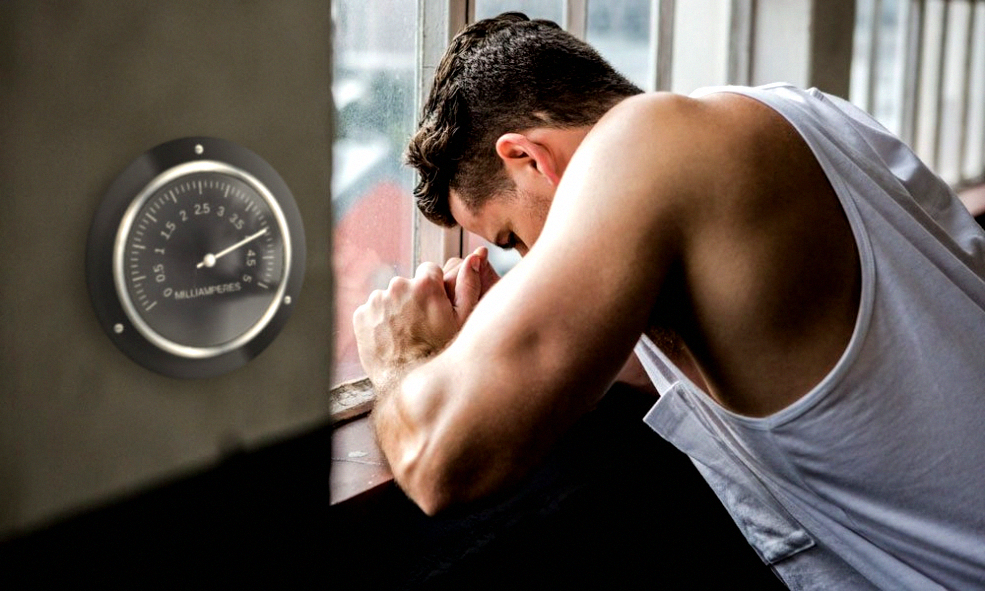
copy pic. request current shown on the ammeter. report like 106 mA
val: 4 mA
